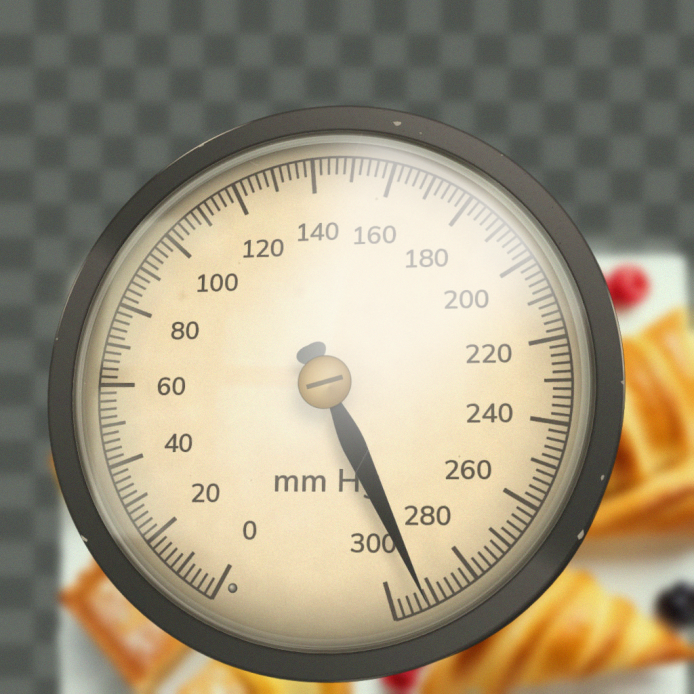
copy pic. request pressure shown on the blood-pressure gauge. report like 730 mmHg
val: 292 mmHg
